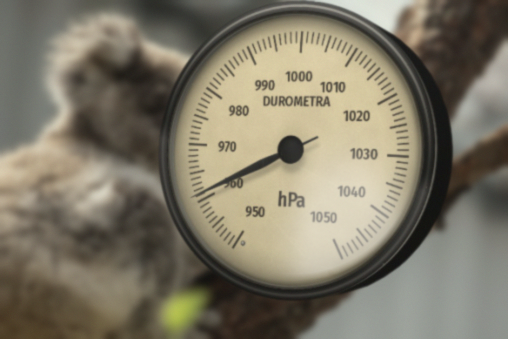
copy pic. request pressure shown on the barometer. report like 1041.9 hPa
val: 961 hPa
